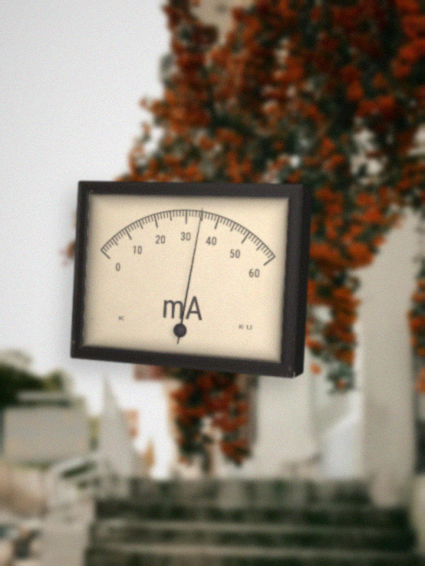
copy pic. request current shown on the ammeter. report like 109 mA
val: 35 mA
